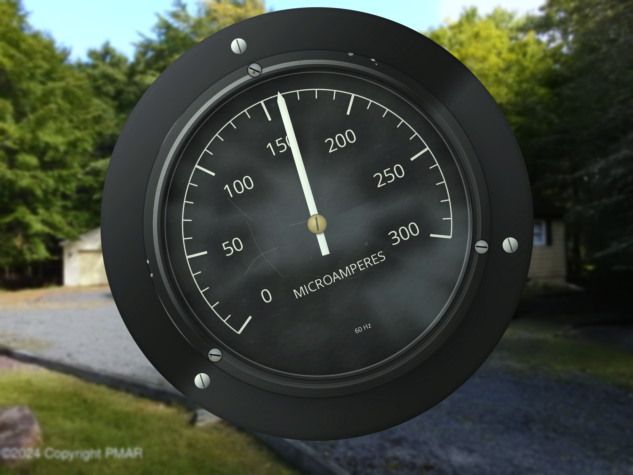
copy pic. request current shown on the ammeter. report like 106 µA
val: 160 µA
